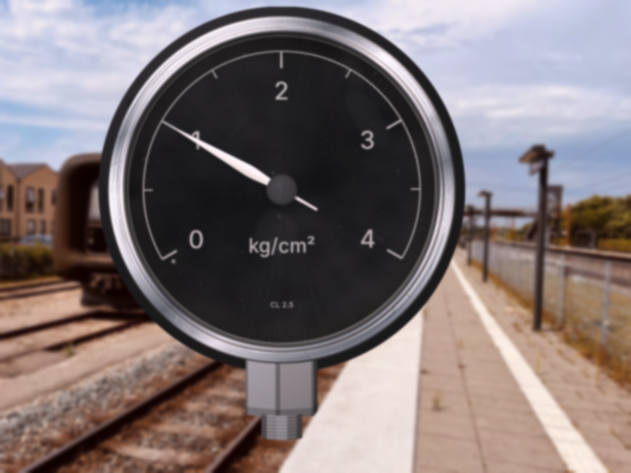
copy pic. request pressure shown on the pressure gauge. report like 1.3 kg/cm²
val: 1 kg/cm²
